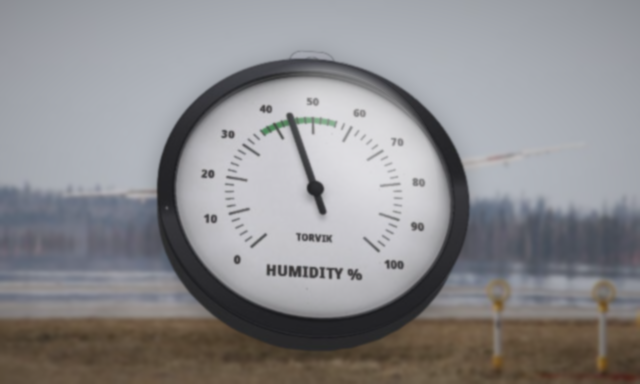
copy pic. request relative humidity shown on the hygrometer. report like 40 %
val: 44 %
